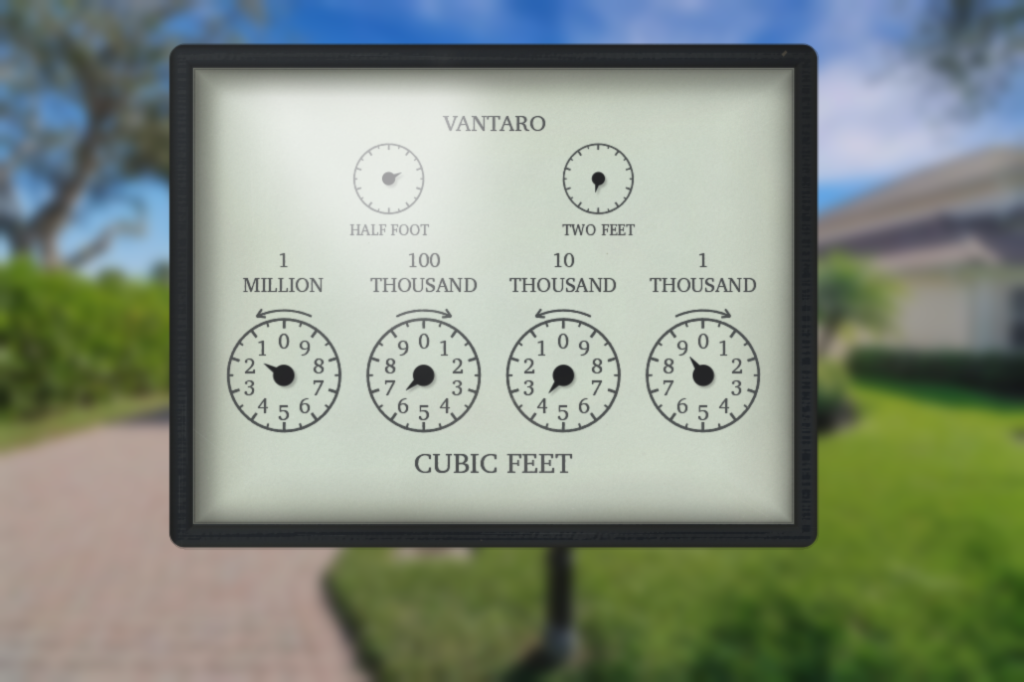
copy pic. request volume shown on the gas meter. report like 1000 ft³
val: 163900 ft³
